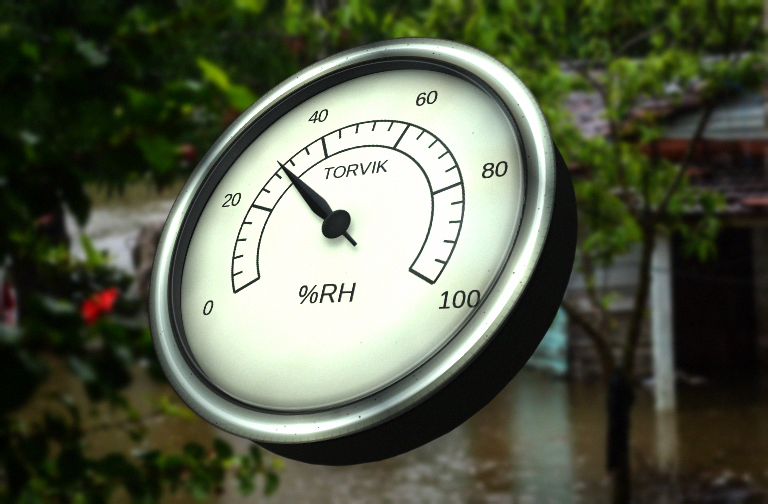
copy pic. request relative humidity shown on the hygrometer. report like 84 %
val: 30 %
